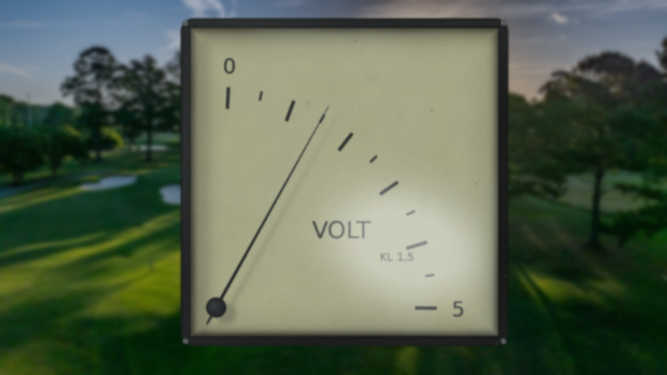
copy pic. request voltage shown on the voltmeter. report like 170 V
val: 1.5 V
